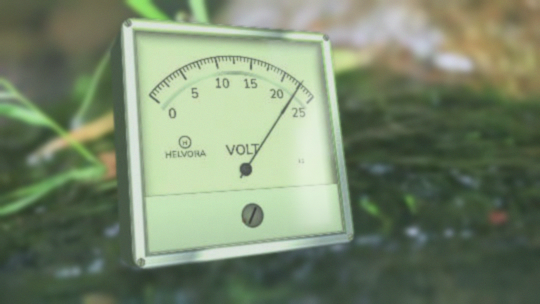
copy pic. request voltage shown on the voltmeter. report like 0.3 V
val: 22.5 V
